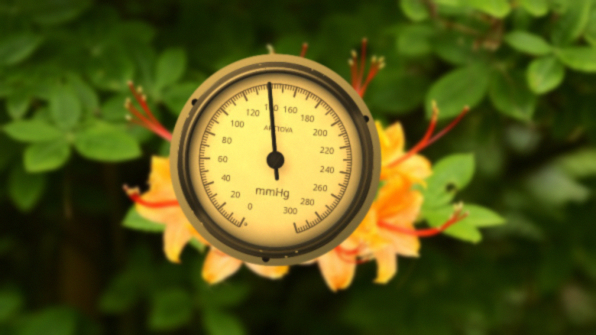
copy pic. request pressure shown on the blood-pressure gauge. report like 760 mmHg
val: 140 mmHg
